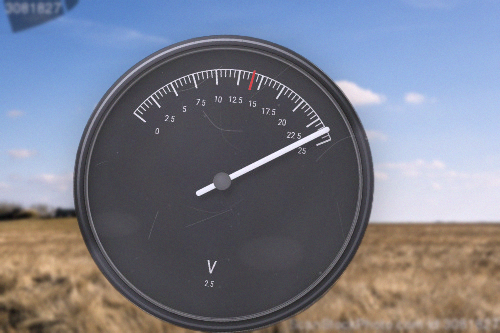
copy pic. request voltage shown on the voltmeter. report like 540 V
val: 24 V
